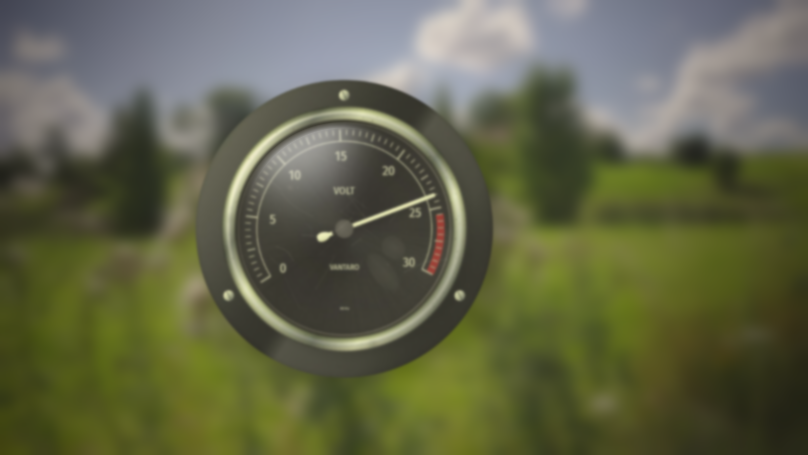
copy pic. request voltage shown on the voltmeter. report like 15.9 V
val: 24 V
